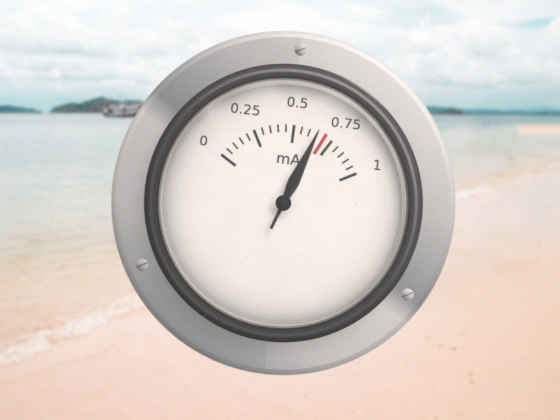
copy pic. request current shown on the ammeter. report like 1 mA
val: 0.65 mA
